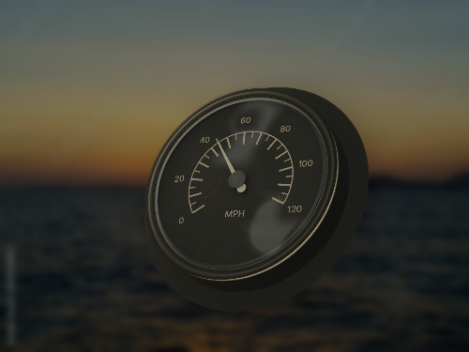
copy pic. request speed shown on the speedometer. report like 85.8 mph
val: 45 mph
